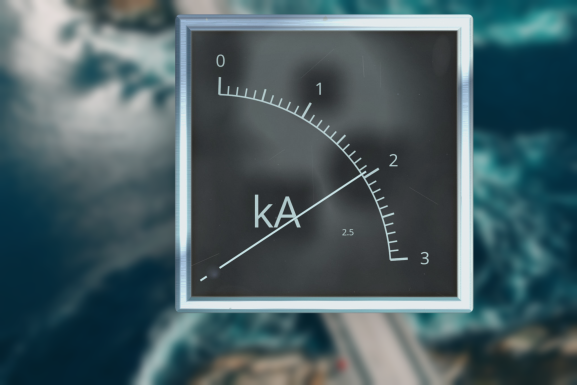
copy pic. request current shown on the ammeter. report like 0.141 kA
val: 1.95 kA
